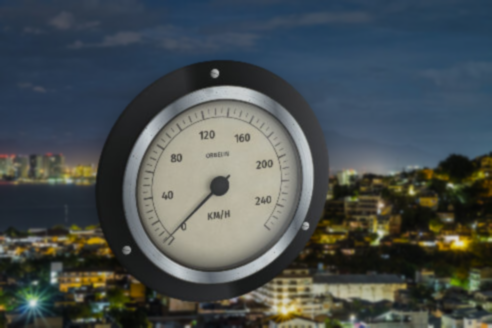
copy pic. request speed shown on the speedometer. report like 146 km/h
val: 5 km/h
